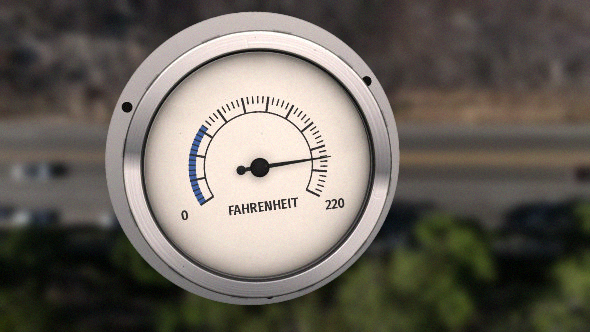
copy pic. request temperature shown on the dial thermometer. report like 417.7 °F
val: 188 °F
